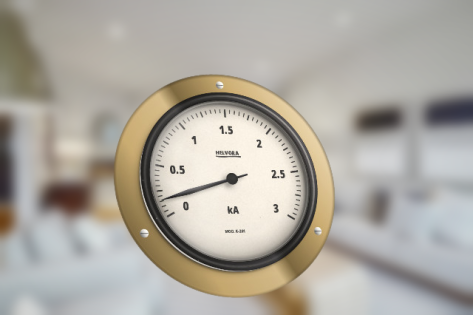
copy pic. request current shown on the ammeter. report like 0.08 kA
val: 0.15 kA
